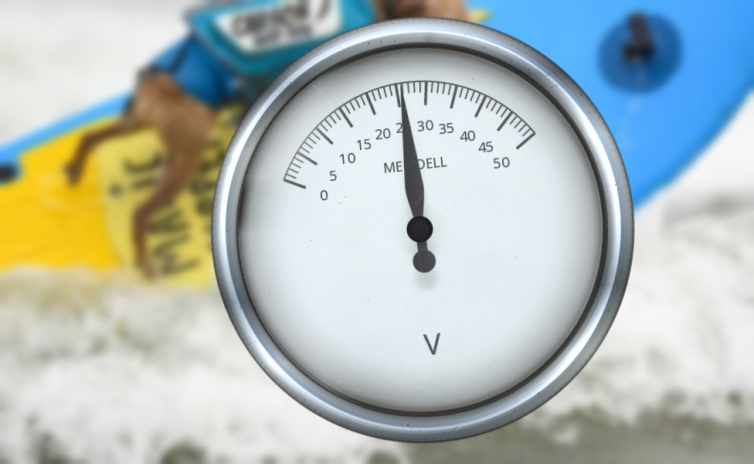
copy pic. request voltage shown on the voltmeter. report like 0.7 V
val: 26 V
